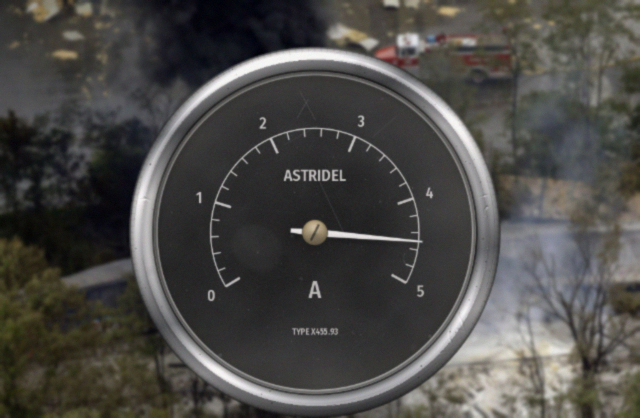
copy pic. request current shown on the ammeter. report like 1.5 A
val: 4.5 A
